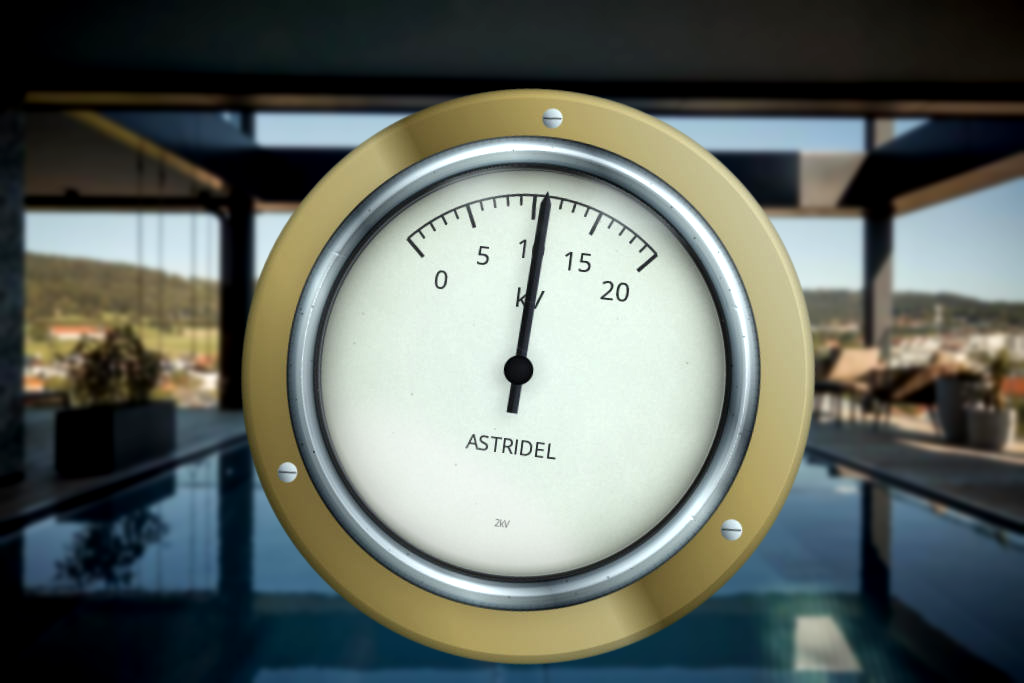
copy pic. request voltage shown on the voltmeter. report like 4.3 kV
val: 11 kV
